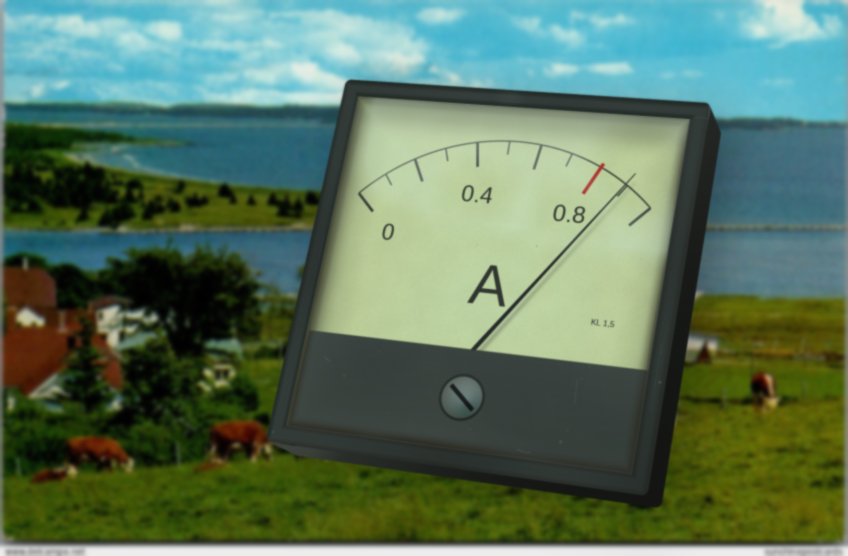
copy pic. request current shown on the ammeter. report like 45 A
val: 0.9 A
